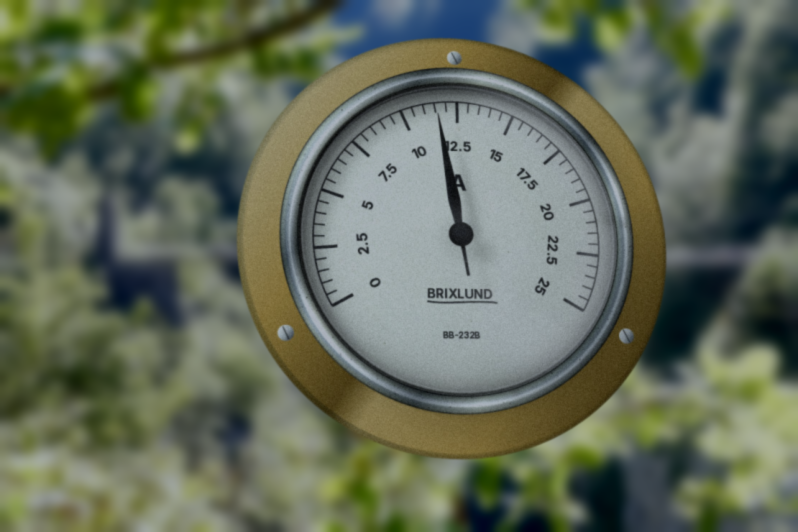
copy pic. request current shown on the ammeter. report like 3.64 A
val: 11.5 A
